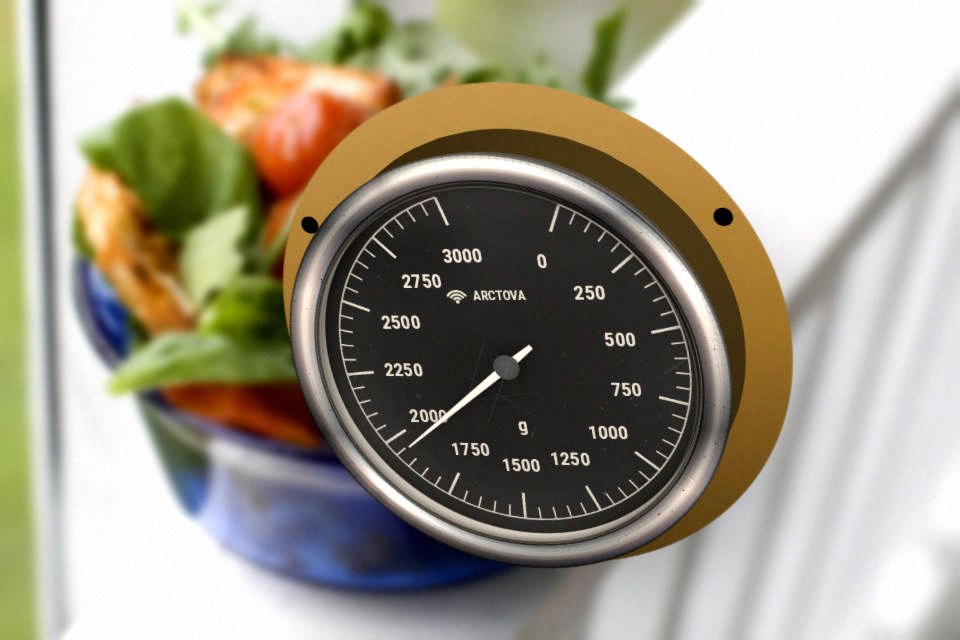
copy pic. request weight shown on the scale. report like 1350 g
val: 1950 g
